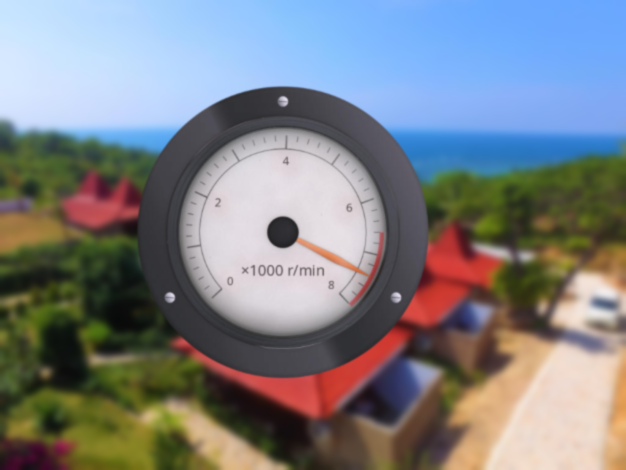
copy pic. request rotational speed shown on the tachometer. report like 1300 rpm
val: 7400 rpm
